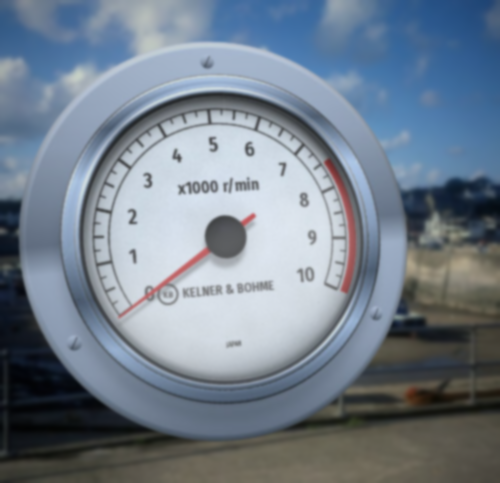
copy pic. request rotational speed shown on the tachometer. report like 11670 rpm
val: 0 rpm
